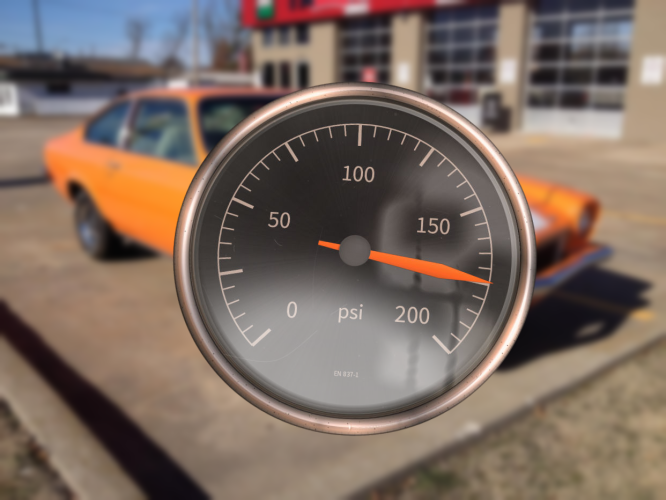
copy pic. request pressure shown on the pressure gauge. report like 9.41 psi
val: 175 psi
